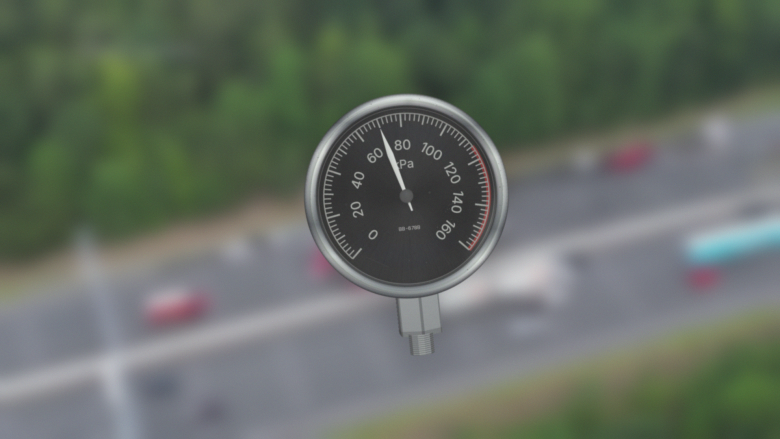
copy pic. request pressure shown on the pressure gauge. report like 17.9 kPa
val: 70 kPa
